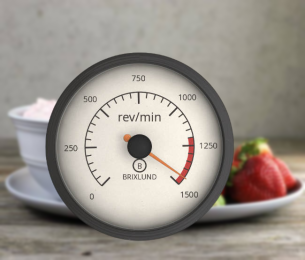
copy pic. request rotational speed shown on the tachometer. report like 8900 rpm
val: 1450 rpm
